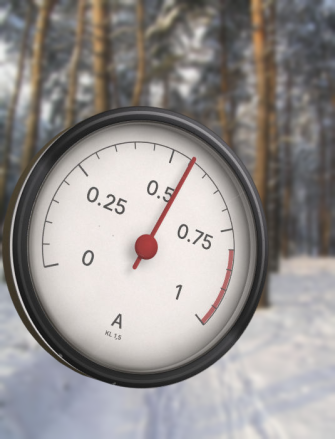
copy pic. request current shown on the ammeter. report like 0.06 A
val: 0.55 A
